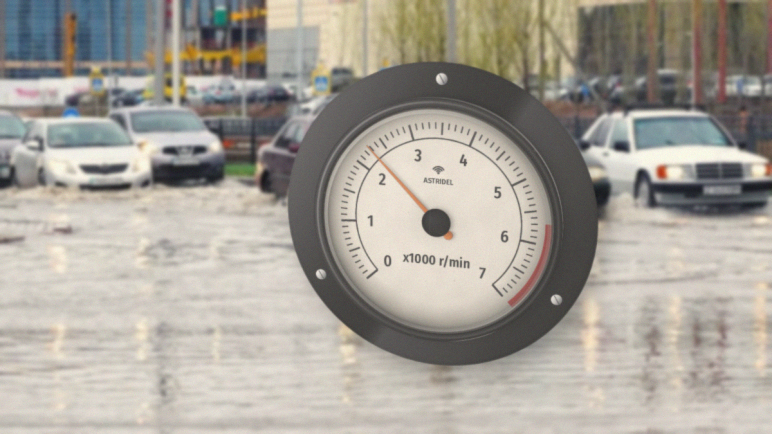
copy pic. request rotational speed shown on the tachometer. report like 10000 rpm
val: 2300 rpm
